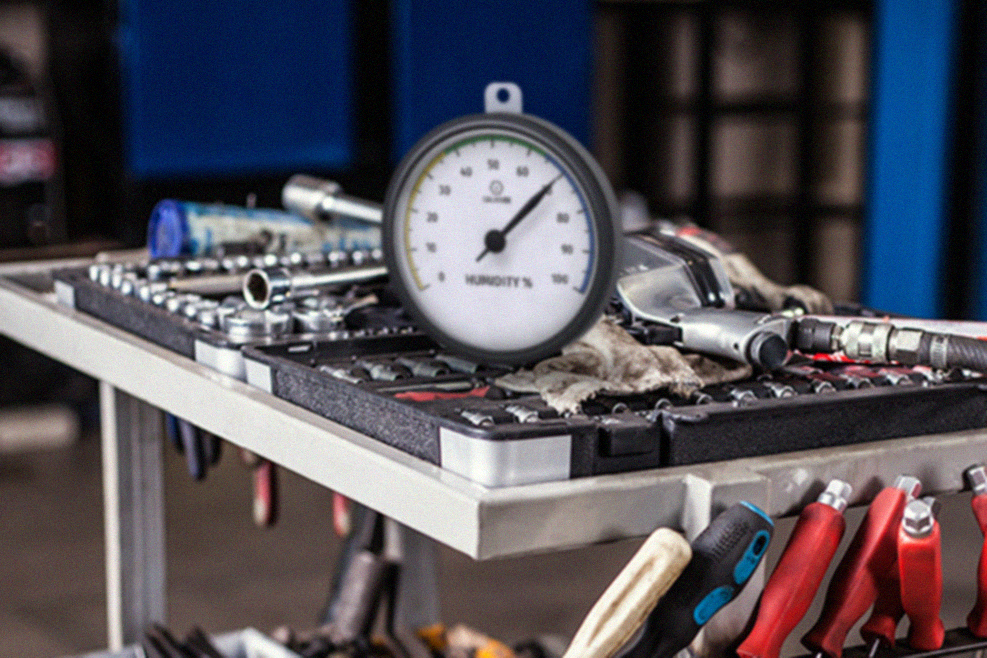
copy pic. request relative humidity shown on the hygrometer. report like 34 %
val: 70 %
